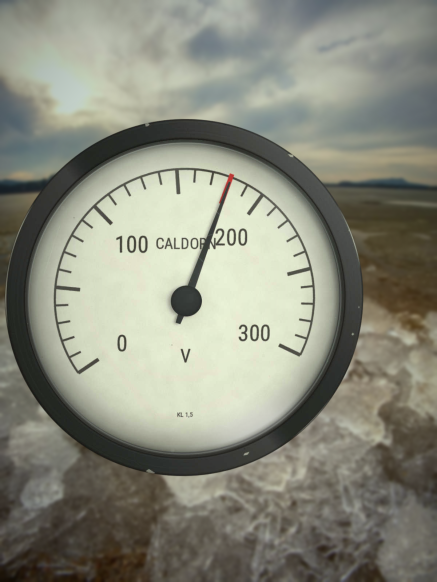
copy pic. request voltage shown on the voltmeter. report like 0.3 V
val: 180 V
